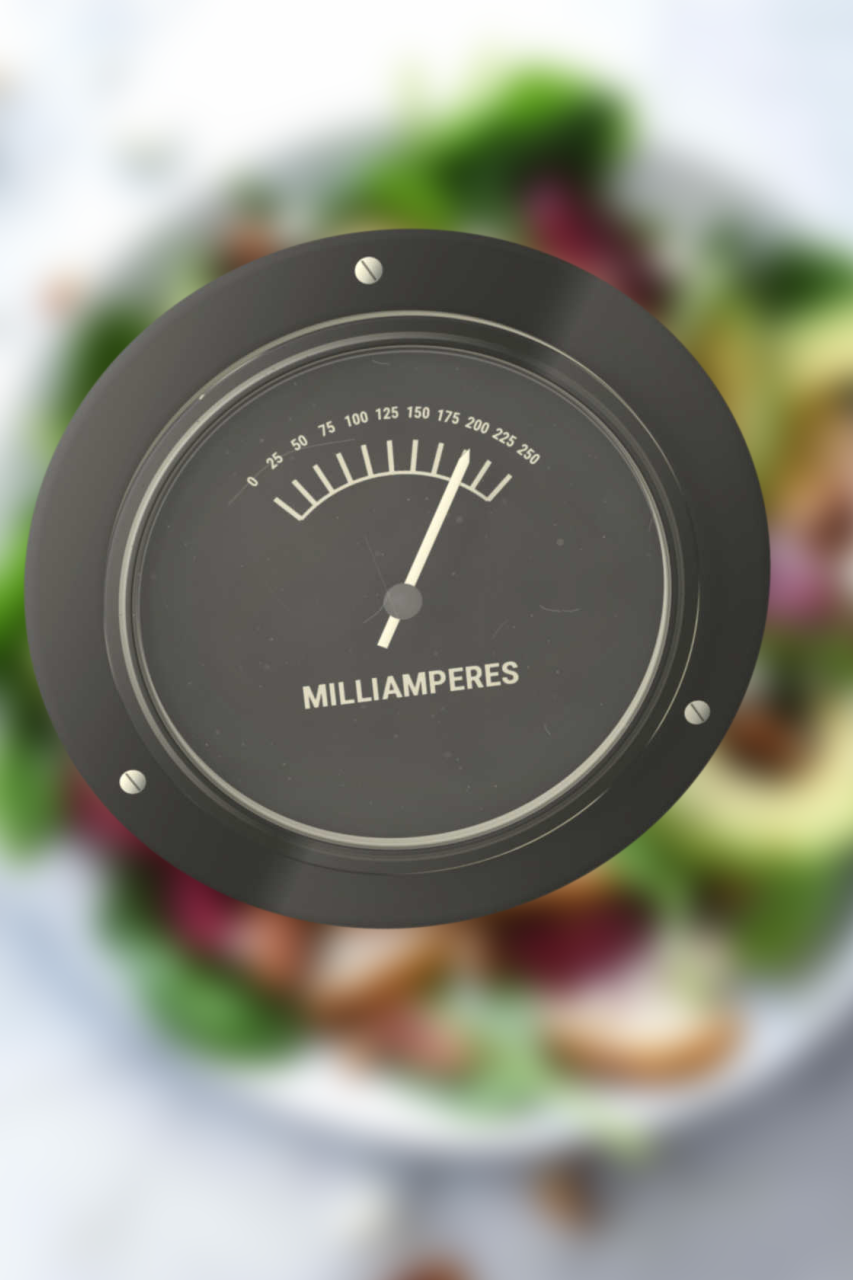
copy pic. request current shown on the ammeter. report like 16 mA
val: 200 mA
